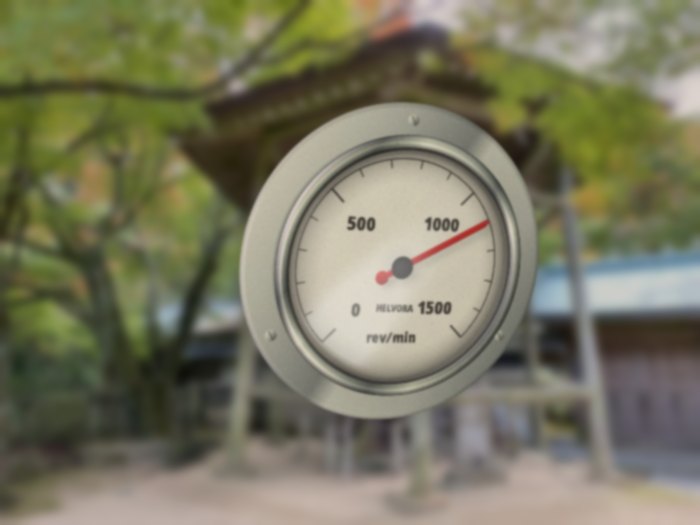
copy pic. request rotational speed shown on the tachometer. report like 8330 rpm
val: 1100 rpm
